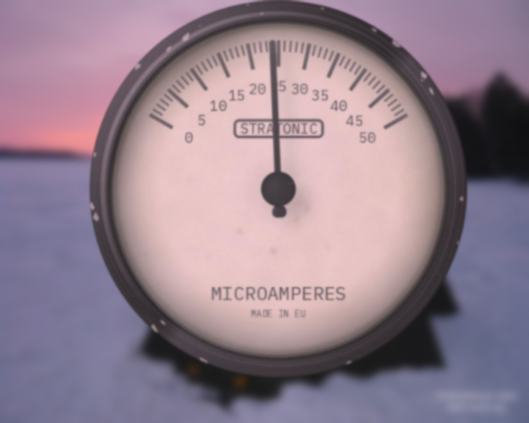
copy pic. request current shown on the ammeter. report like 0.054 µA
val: 24 µA
